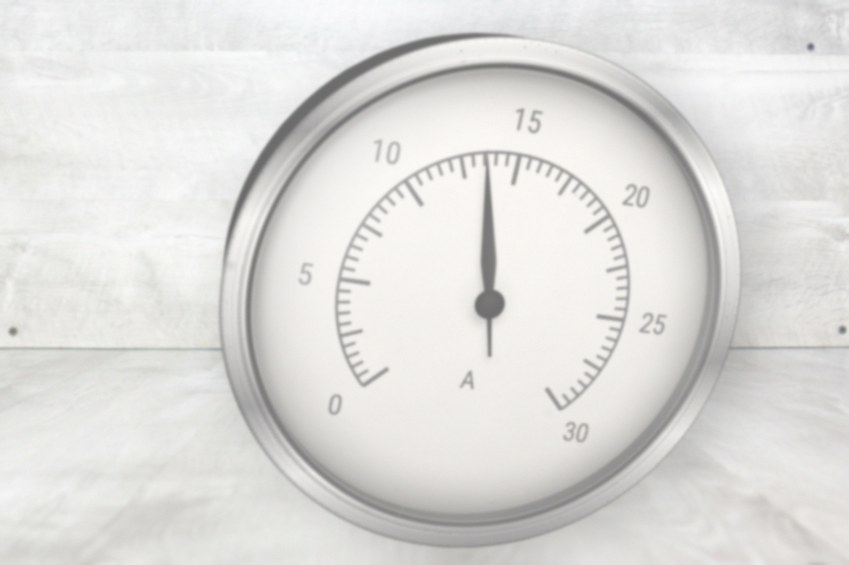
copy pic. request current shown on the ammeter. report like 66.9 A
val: 13.5 A
